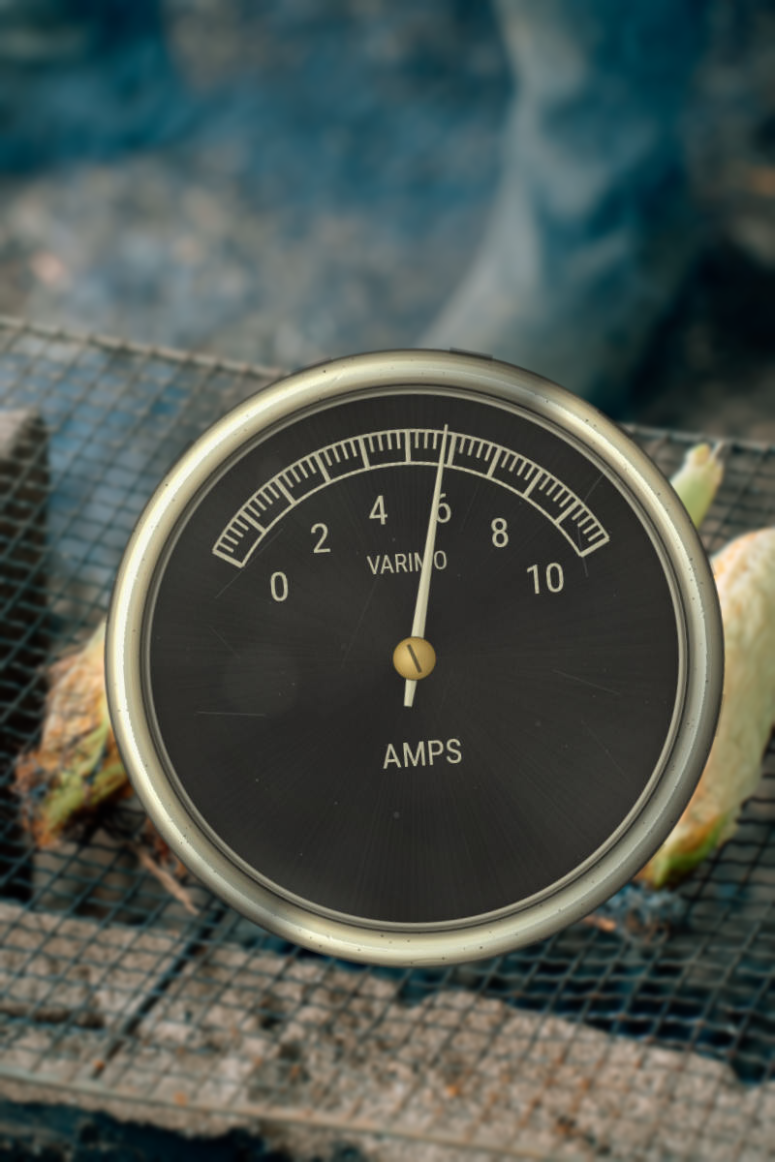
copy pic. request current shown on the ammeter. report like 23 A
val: 5.8 A
